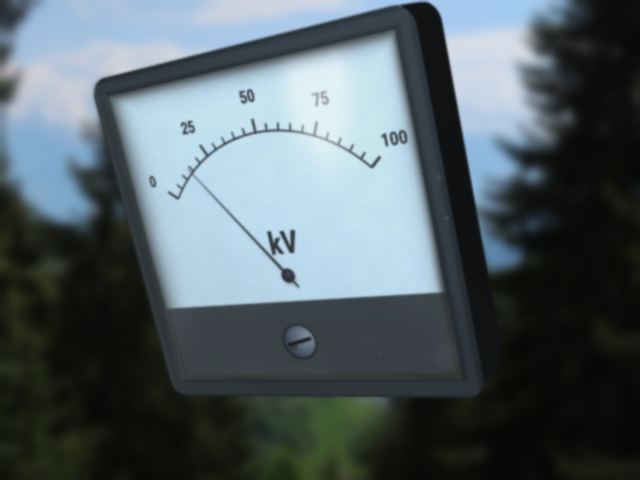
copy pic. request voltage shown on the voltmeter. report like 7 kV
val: 15 kV
